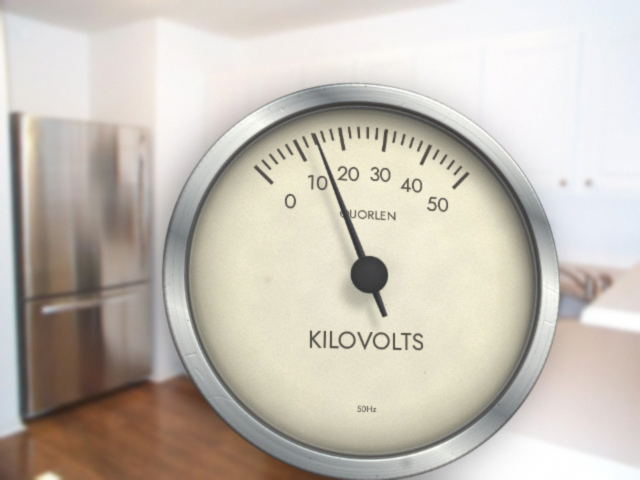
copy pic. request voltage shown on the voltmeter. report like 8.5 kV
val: 14 kV
